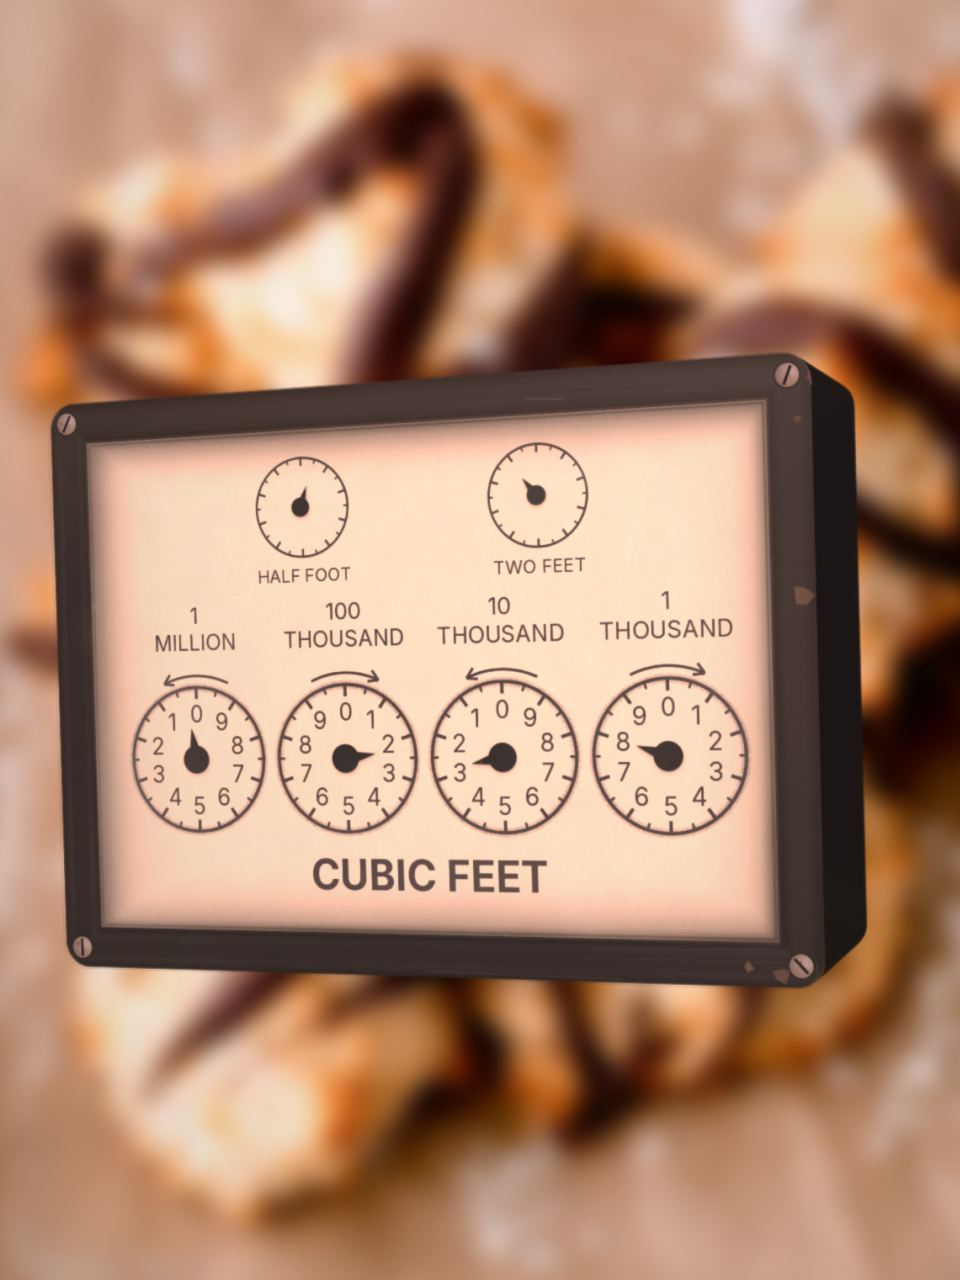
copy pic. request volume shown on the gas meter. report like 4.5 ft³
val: 22800 ft³
